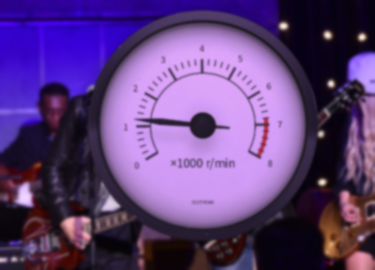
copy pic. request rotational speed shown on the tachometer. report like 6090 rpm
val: 1200 rpm
